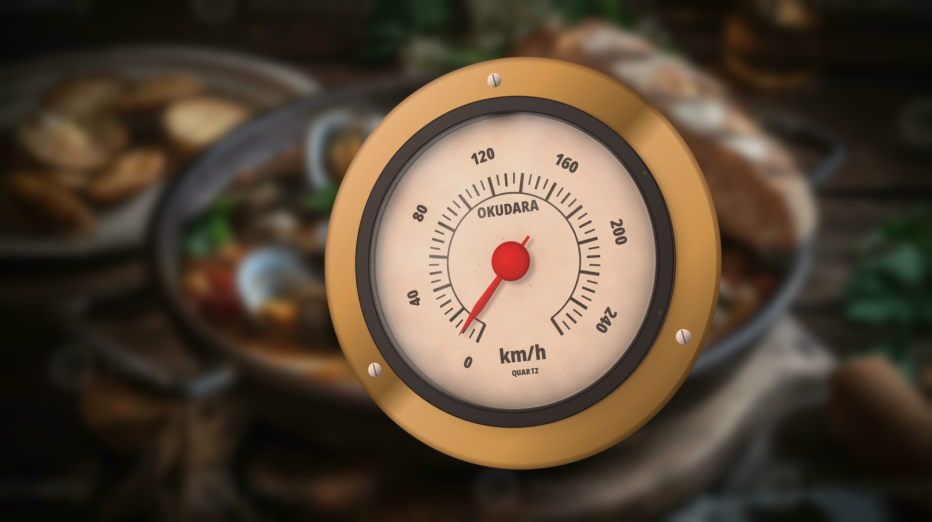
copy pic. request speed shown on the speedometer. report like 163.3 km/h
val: 10 km/h
